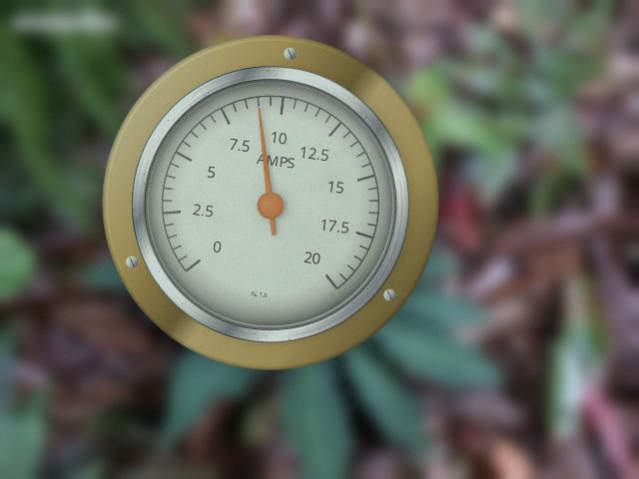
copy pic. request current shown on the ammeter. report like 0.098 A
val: 9 A
